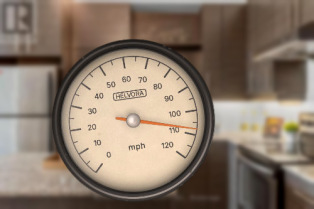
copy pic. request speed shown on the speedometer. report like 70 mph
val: 107.5 mph
